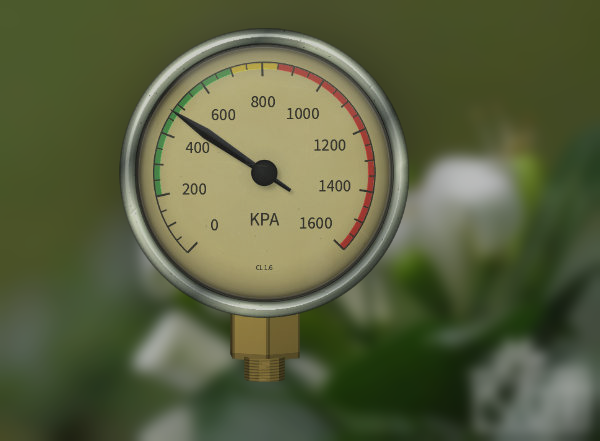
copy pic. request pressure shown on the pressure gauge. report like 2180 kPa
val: 475 kPa
